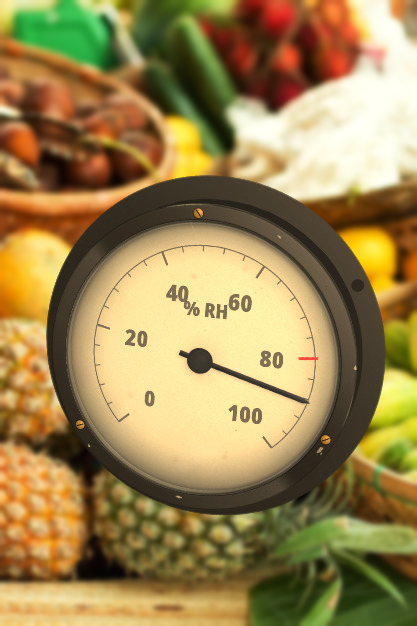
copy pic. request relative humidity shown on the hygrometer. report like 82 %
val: 88 %
